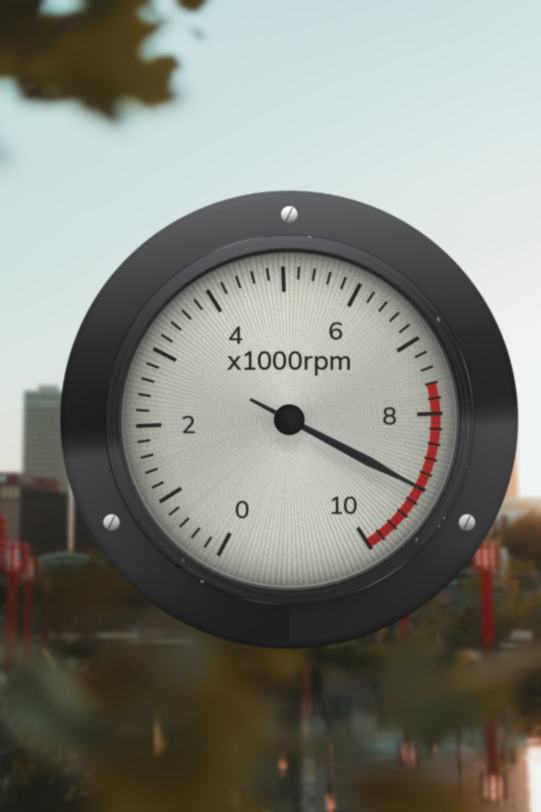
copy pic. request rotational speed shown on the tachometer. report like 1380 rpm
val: 9000 rpm
